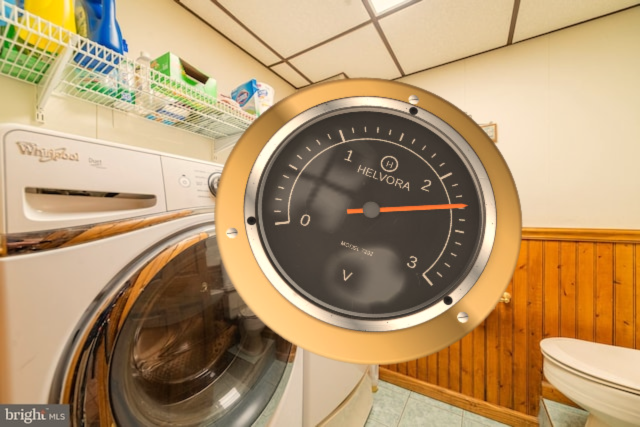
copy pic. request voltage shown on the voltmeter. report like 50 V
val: 2.3 V
